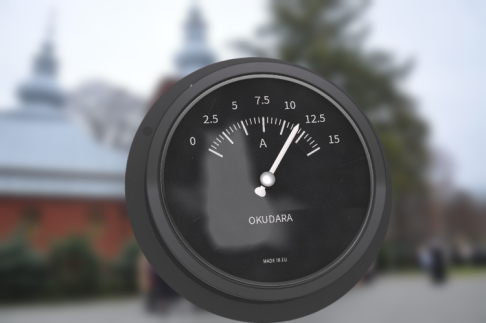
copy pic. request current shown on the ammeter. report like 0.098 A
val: 11.5 A
